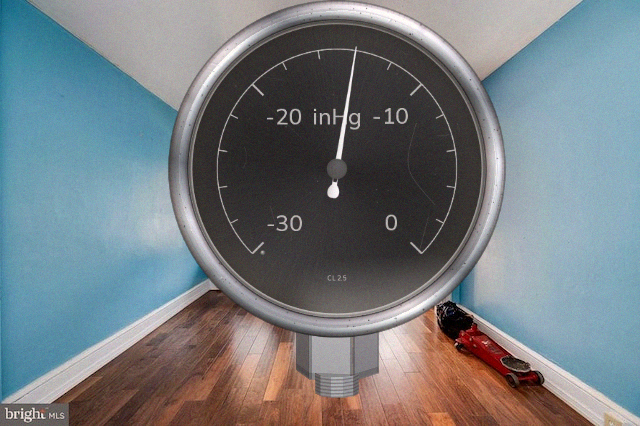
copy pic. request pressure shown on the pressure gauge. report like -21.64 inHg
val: -14 inHg
